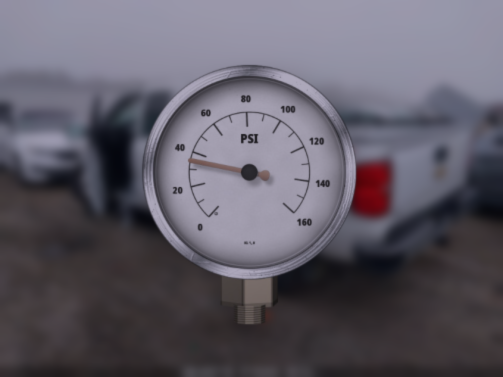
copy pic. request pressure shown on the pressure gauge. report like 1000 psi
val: 35 psi
